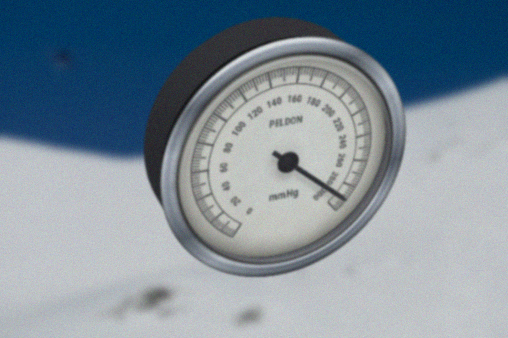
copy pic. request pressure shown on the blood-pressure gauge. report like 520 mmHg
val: 290 mmHg
